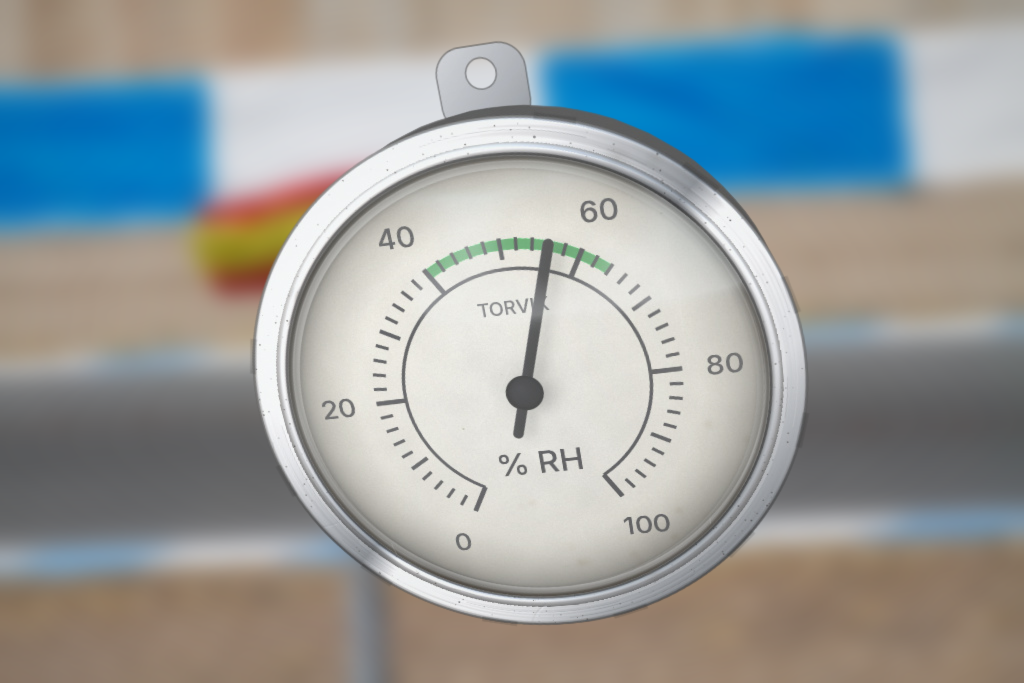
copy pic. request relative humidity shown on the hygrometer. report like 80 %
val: 56 %
